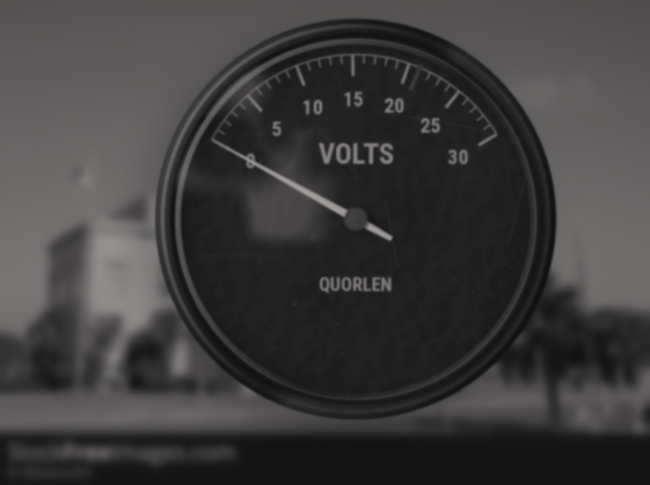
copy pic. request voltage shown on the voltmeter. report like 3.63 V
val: 0 V
